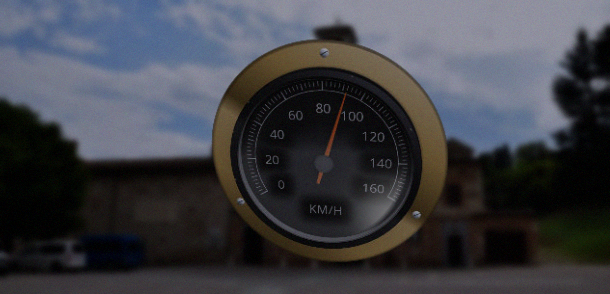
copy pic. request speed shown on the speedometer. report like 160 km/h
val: 92 km/h
